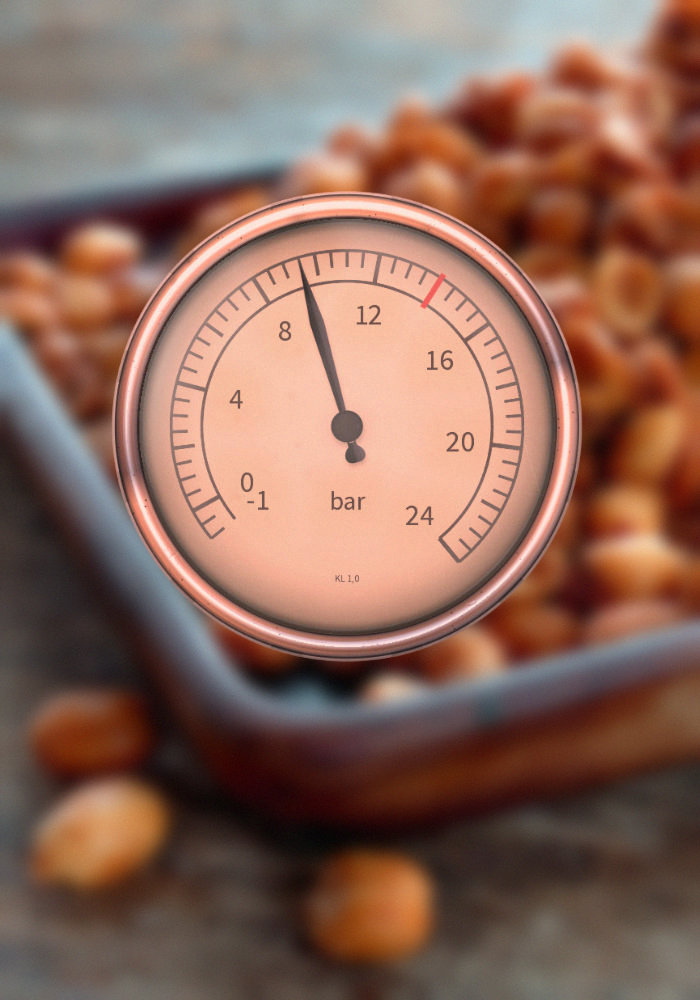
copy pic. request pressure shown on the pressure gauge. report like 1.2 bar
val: 9.5 bar
